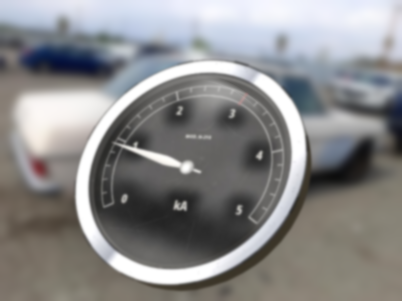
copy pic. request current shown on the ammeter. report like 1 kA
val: 0.9 kA
